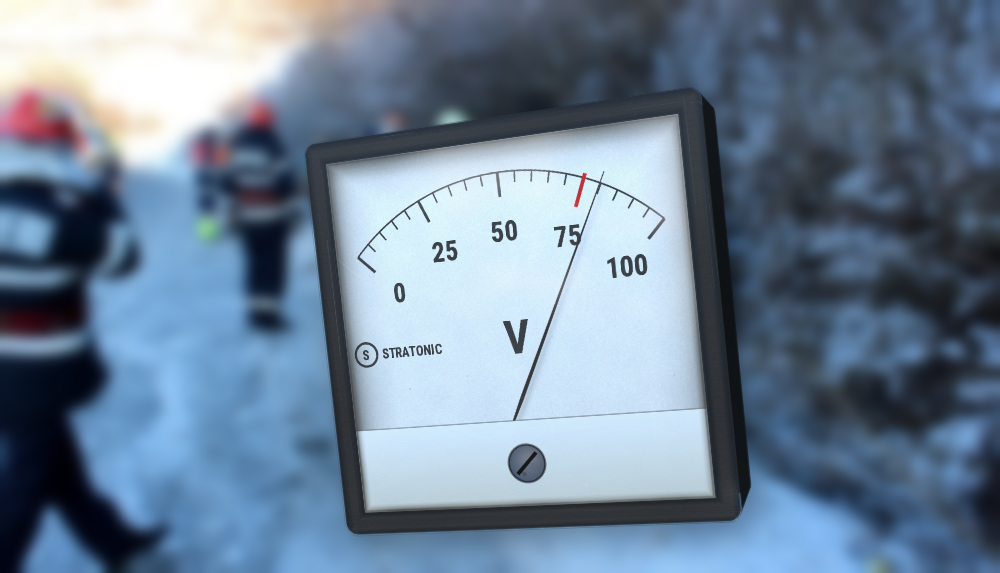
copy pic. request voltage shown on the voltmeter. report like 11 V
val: 80 V
